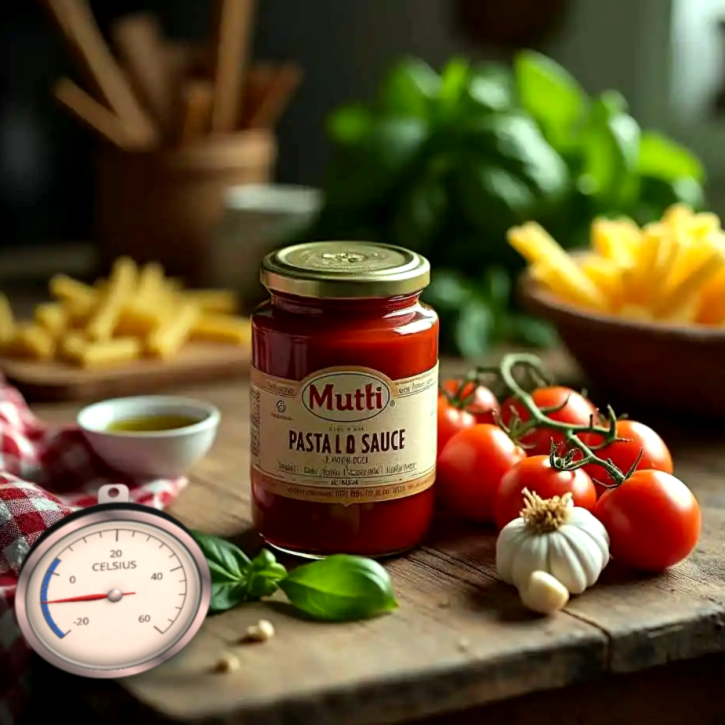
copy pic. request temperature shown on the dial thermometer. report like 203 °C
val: -8 °C
